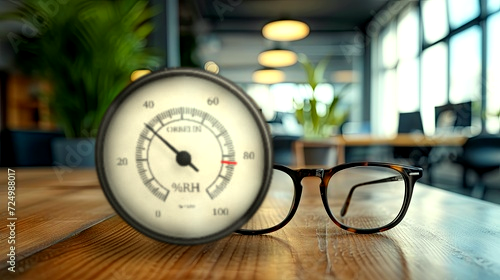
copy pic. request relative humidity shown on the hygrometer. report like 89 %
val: 35 %
